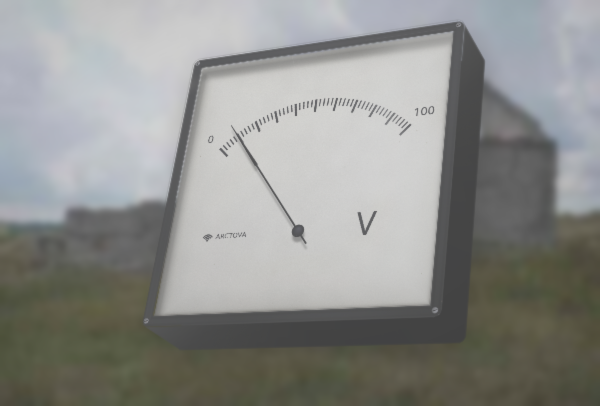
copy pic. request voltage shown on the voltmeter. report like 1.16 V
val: 10 V
